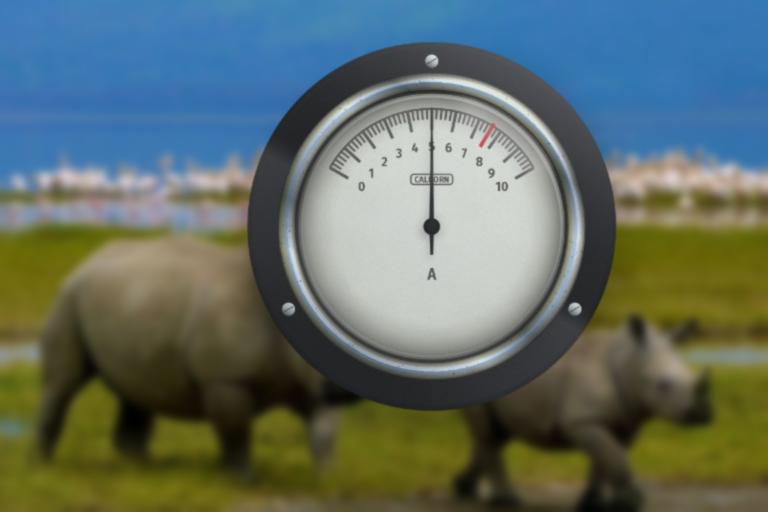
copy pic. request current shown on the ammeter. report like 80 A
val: 5 A
